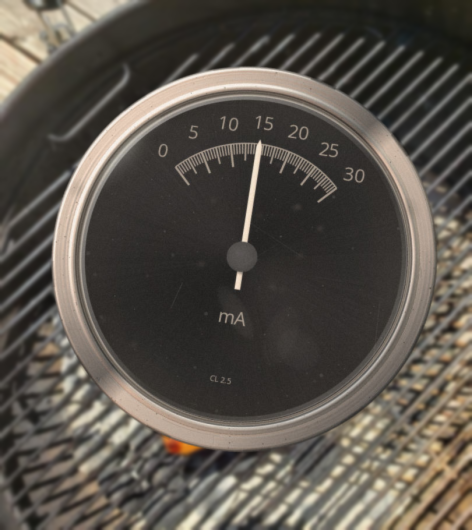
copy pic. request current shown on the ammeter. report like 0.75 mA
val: 15 mA
